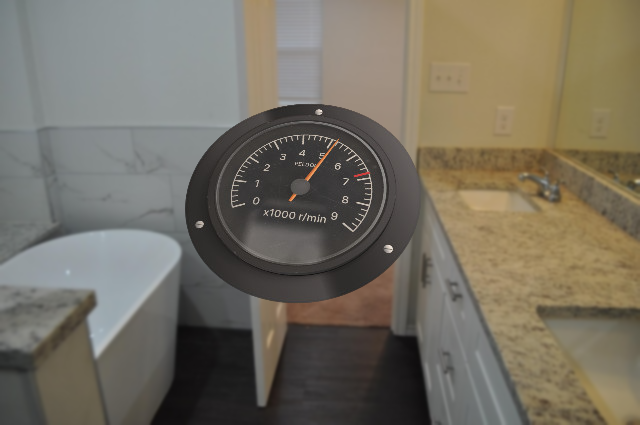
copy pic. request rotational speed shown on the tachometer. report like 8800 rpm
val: 5200 rpm
